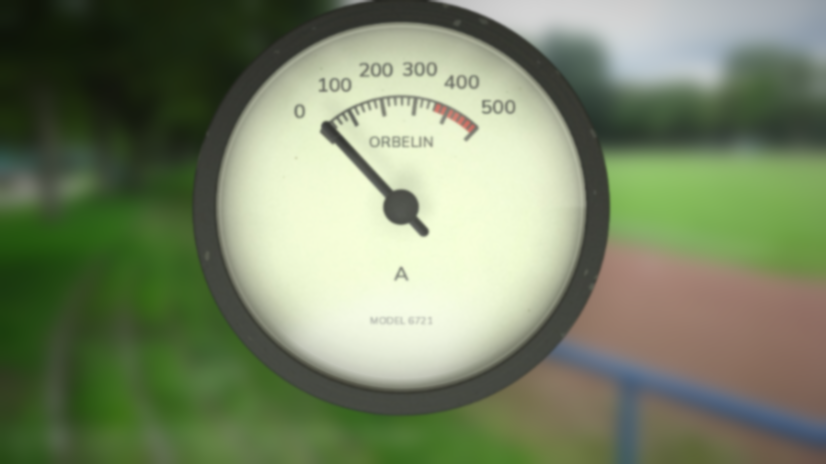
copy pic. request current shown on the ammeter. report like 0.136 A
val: 20 A
